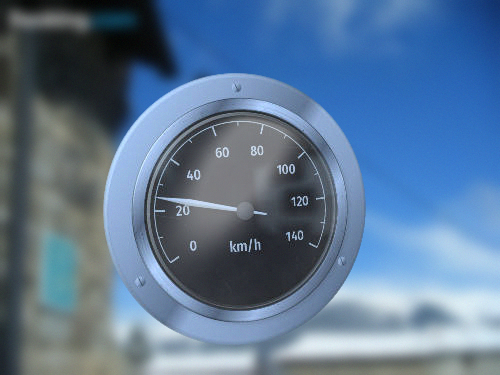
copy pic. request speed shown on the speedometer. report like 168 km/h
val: 25 km/h
